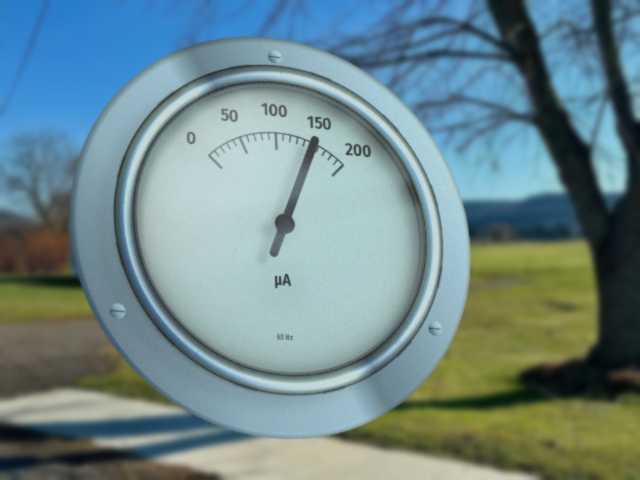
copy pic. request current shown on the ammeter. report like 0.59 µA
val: 150 µA
